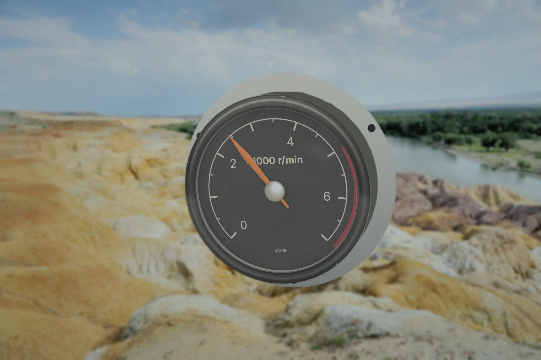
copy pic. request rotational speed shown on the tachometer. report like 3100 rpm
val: 2500 rpm
